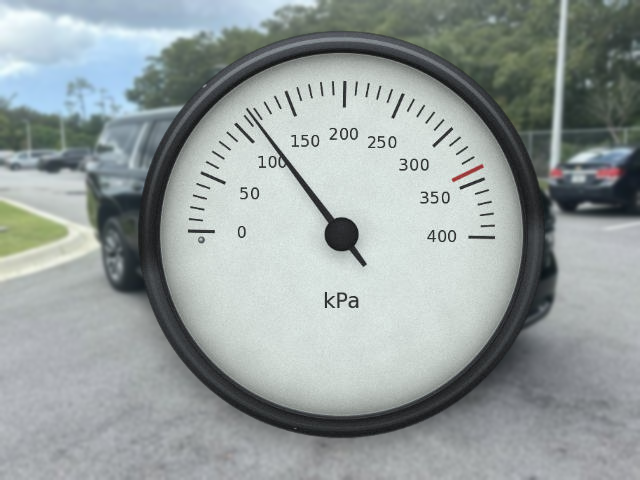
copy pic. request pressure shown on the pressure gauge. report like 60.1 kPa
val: 115 kPa
